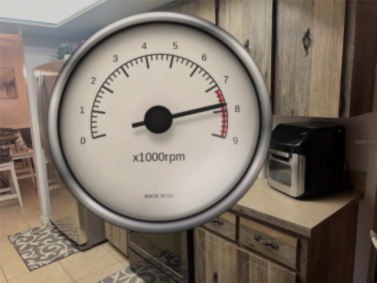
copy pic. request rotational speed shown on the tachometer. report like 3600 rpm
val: 7800 rpm
